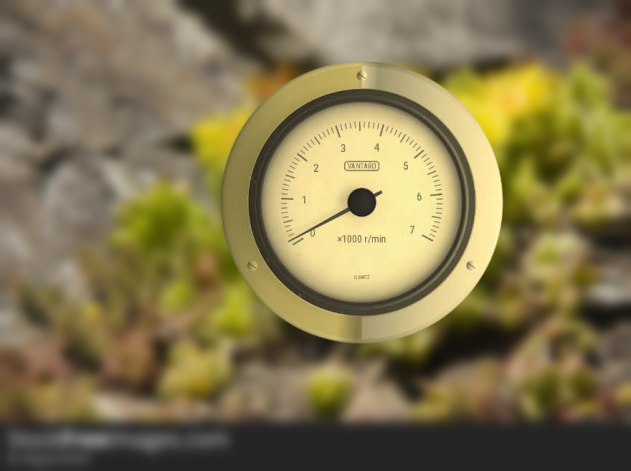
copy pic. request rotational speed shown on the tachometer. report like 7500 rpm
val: 100 rpm
